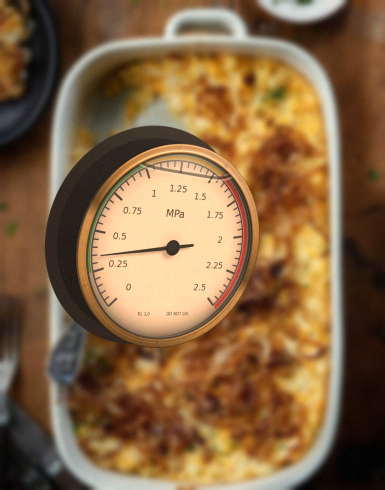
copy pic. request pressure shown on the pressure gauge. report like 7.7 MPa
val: 0.35 MPa
